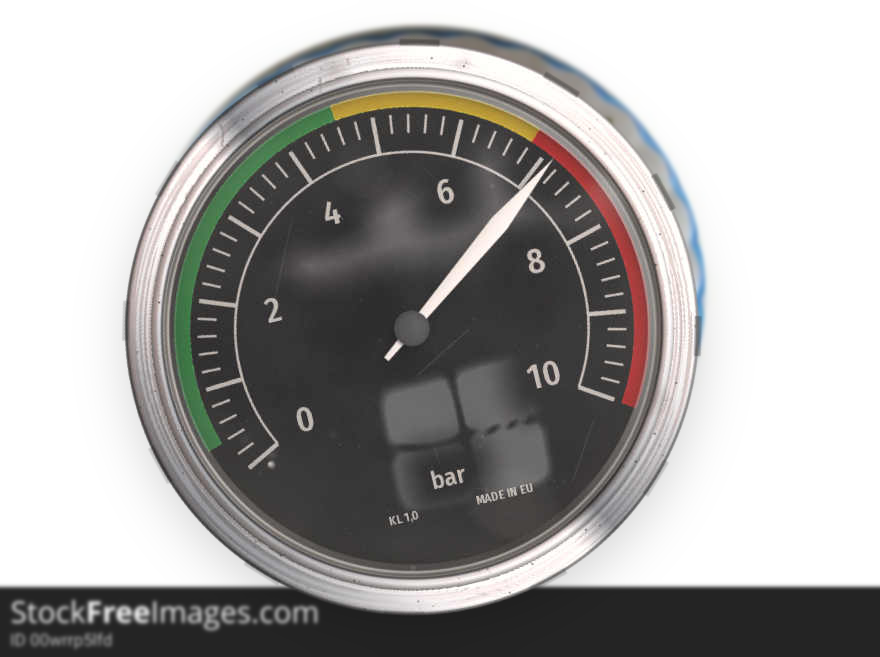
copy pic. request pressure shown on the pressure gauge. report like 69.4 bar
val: 7.1 bar
